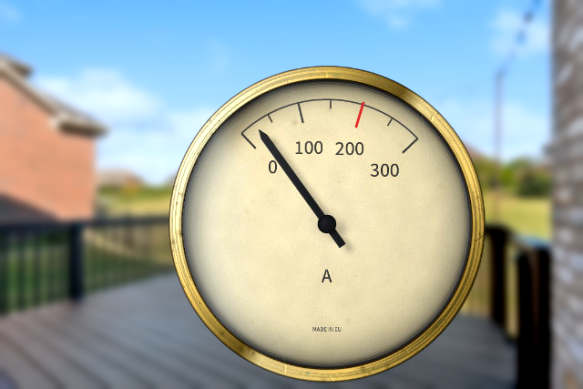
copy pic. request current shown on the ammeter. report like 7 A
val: 25 A
